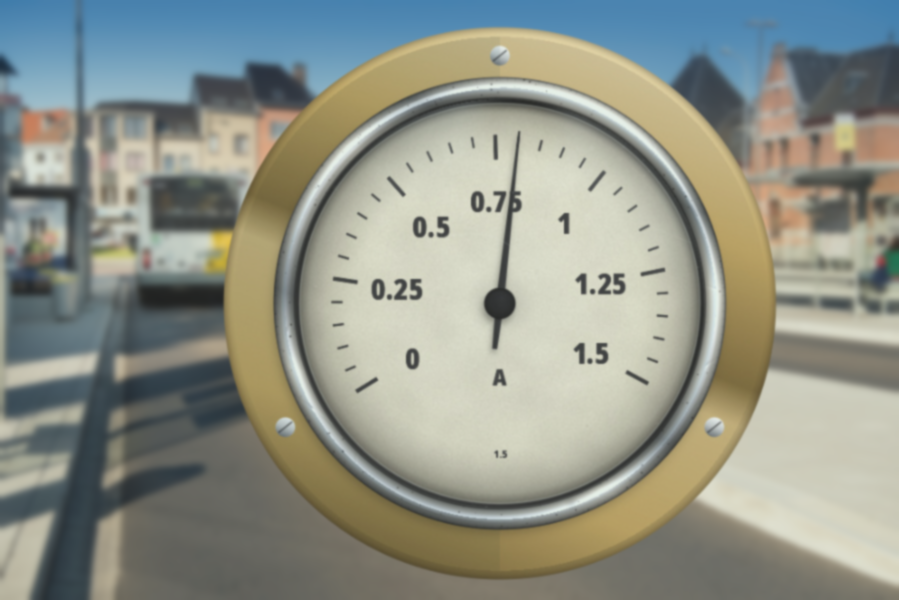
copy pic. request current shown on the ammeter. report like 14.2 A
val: 0.8 A
